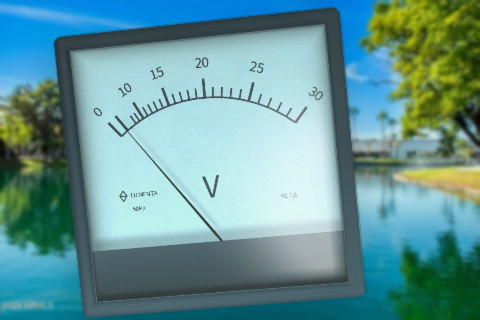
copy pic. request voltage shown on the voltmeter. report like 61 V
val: 5 V
